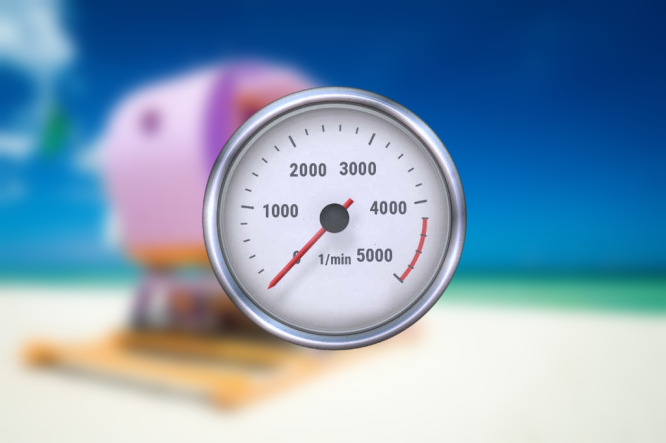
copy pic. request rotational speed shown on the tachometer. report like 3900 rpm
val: 0 rpm
